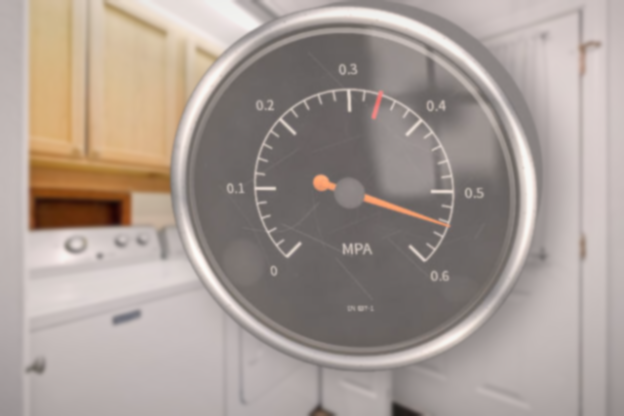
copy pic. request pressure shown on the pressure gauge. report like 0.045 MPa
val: 0.54 MPa
